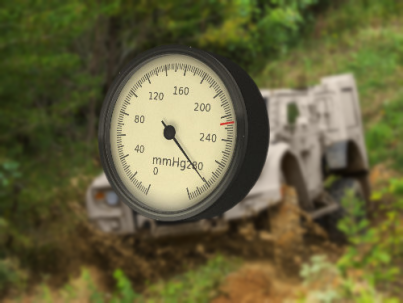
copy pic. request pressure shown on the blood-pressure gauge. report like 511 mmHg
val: 280 mmHg
